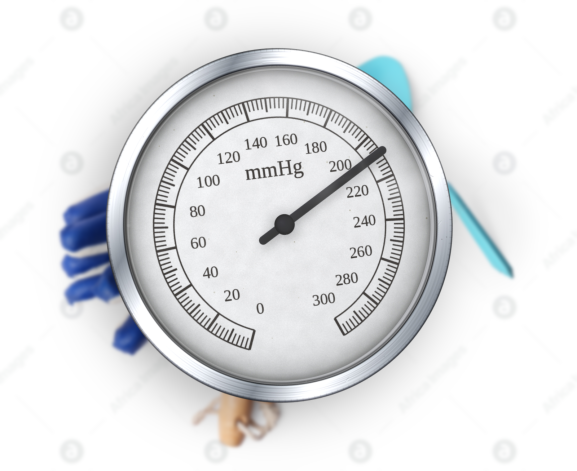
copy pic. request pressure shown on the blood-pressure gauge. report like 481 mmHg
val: 208 mmHg
